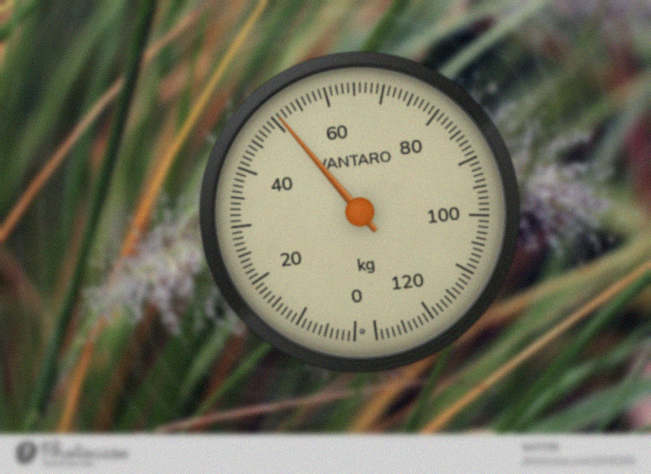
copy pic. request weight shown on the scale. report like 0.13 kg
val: 51 kg
